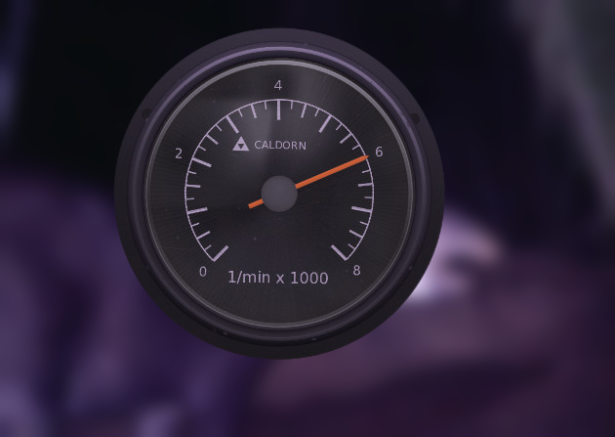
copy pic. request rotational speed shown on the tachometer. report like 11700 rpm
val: 6000 rpm
